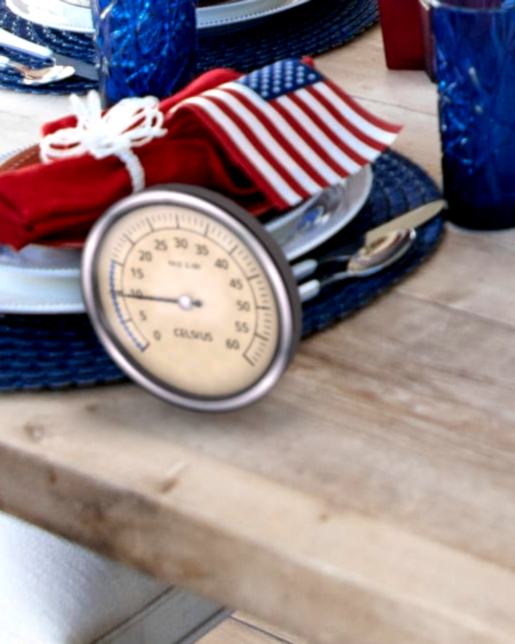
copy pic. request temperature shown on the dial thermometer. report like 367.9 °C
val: 10 °C
